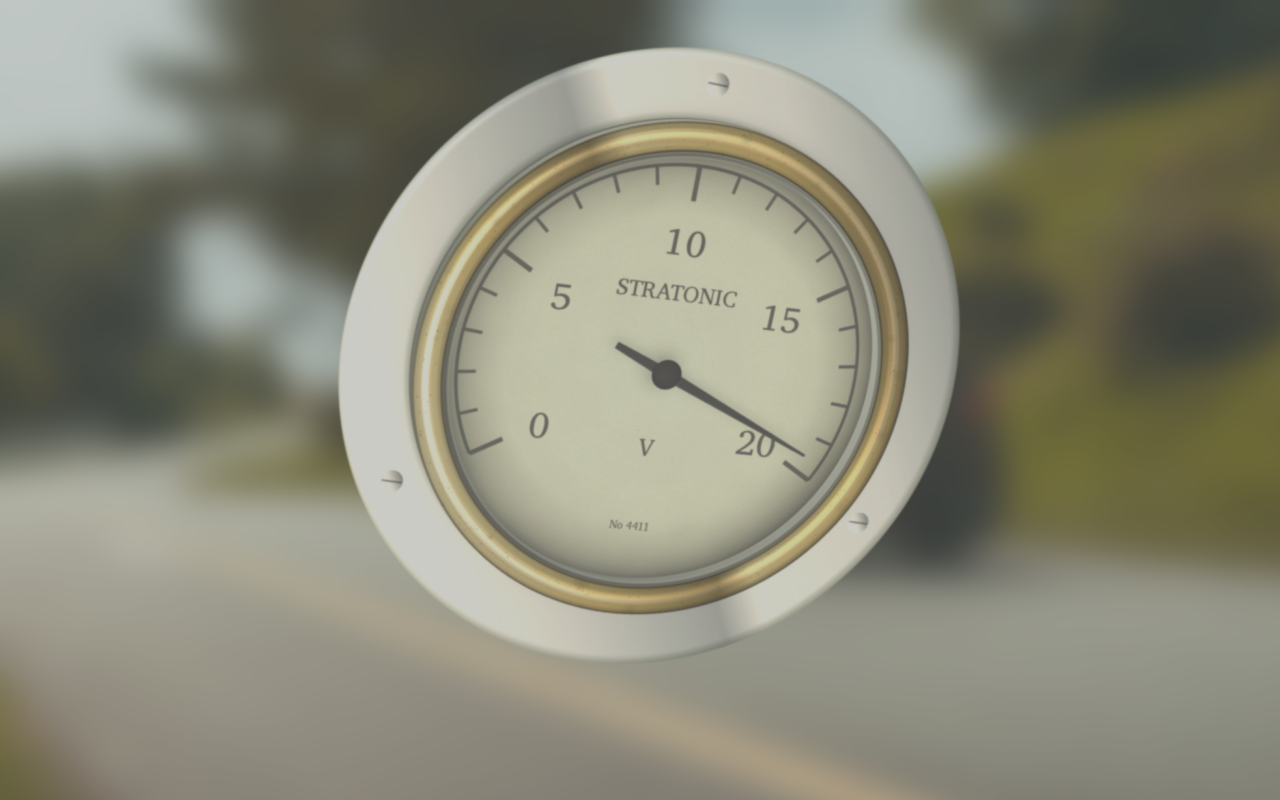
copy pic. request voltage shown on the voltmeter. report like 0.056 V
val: 19.5 V
